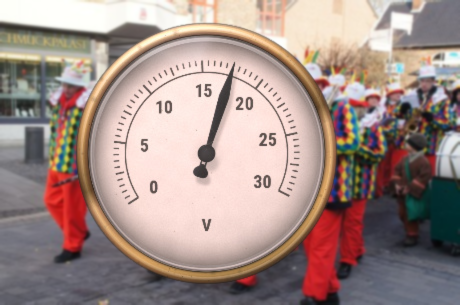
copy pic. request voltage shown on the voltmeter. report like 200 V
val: 17.5 V
